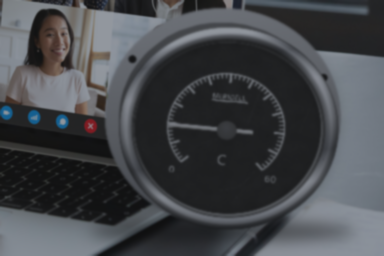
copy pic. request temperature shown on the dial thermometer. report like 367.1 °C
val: 10 °C
